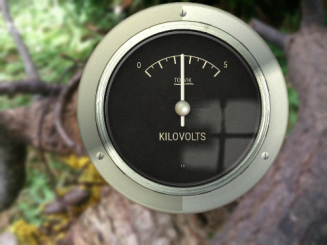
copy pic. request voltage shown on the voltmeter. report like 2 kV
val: 2.5 kV
